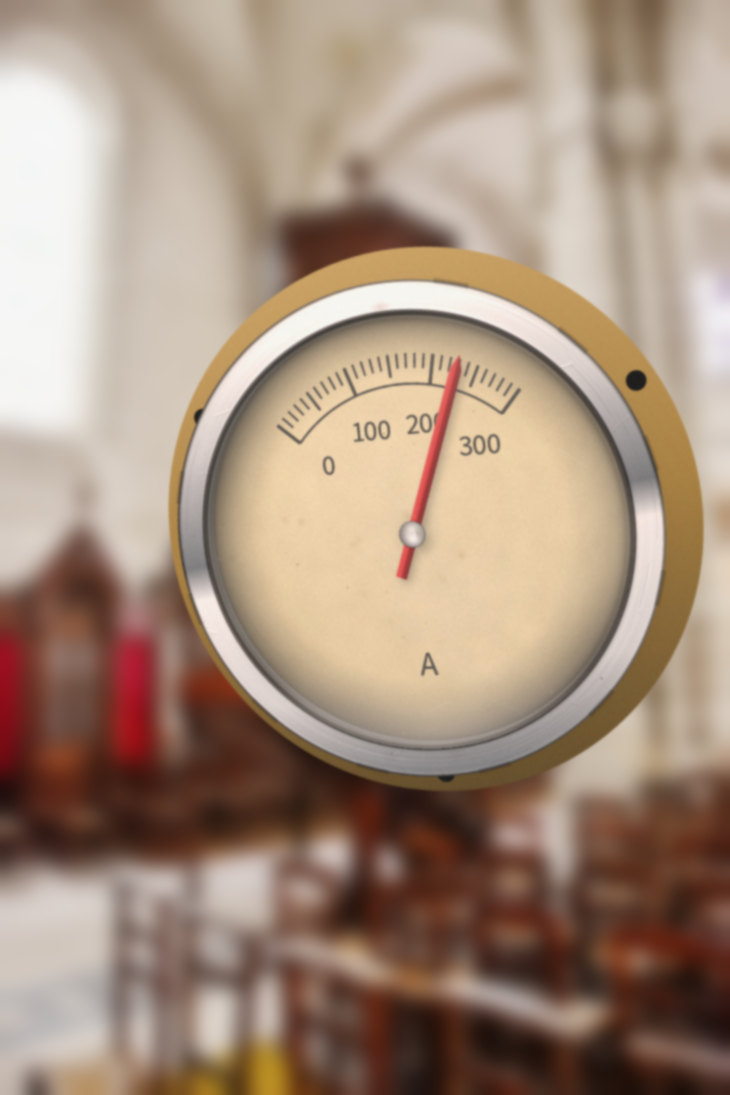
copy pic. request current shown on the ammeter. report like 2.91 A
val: 230 A
